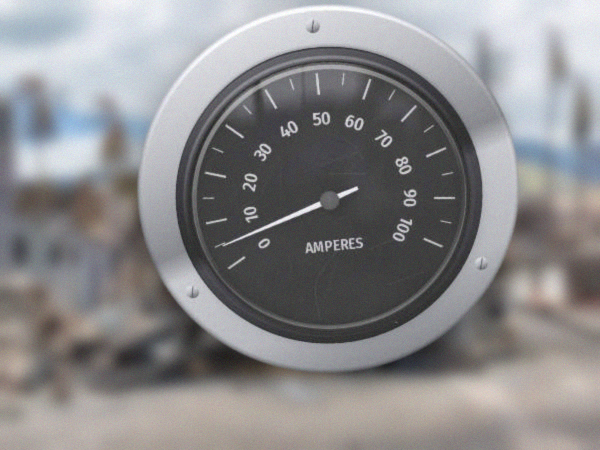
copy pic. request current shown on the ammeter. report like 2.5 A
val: 5 A
